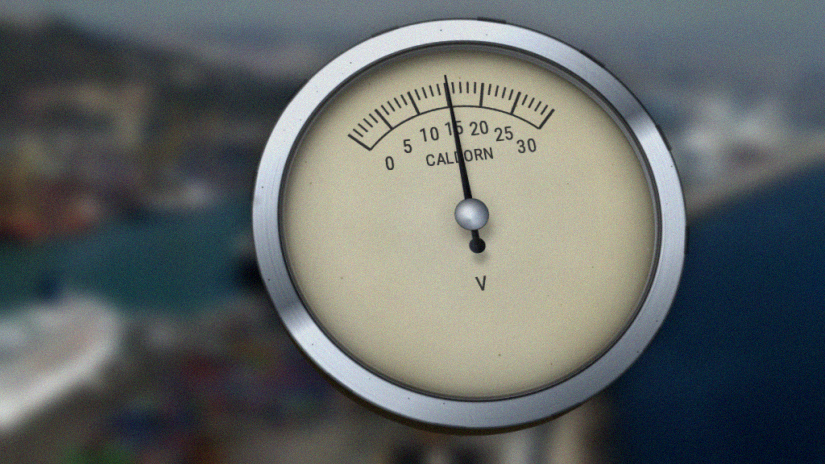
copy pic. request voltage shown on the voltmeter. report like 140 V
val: 15 V
